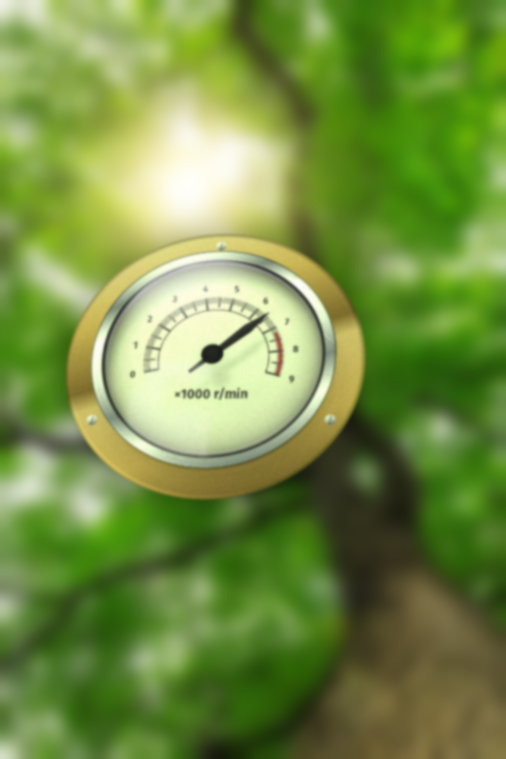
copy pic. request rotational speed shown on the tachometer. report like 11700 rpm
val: 6500 rpm
